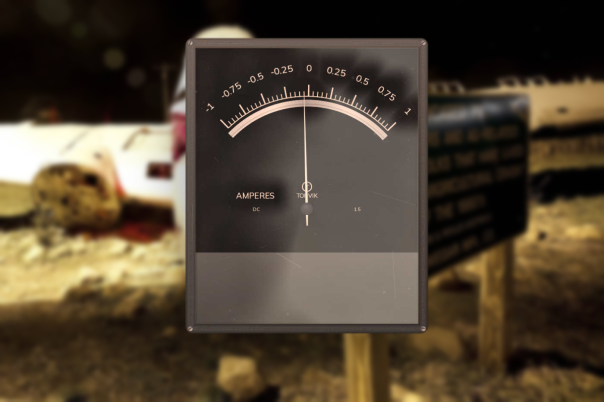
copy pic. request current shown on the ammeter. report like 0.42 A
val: -0.05 A
